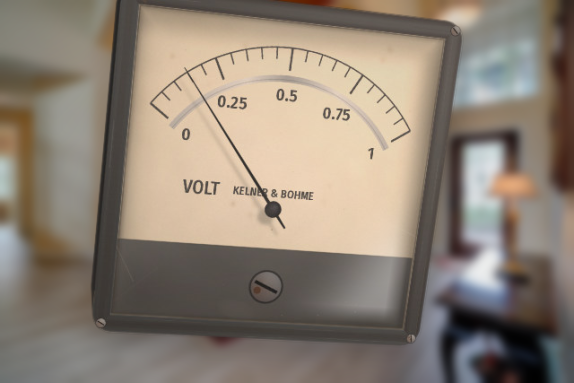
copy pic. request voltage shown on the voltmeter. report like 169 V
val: 0.15 V
